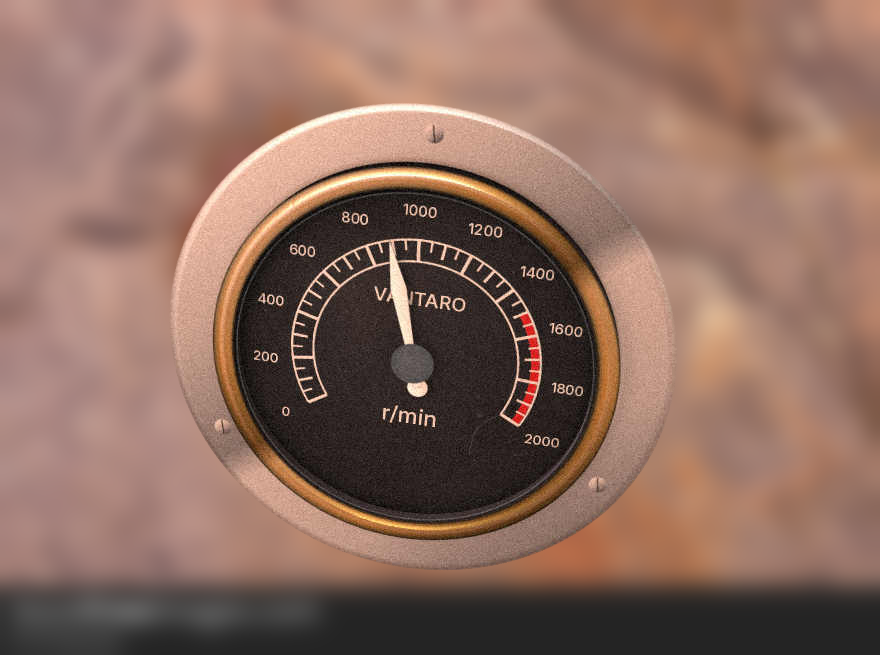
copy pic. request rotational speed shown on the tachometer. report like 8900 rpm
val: 900 rpm
